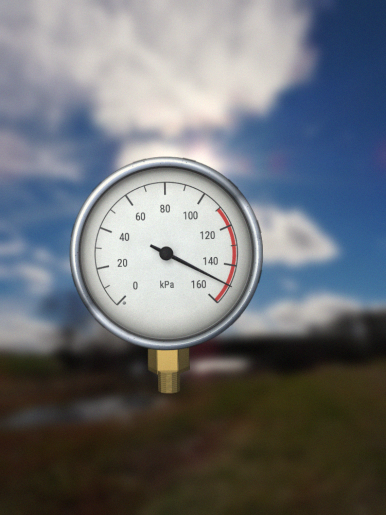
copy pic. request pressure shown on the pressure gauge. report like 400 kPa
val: 150 kPa
